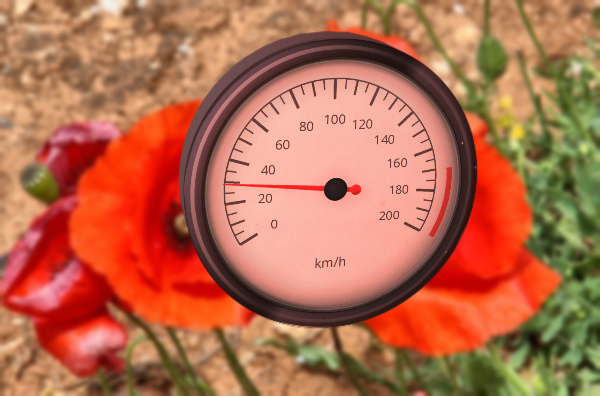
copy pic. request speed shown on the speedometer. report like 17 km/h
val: 30 km/h
